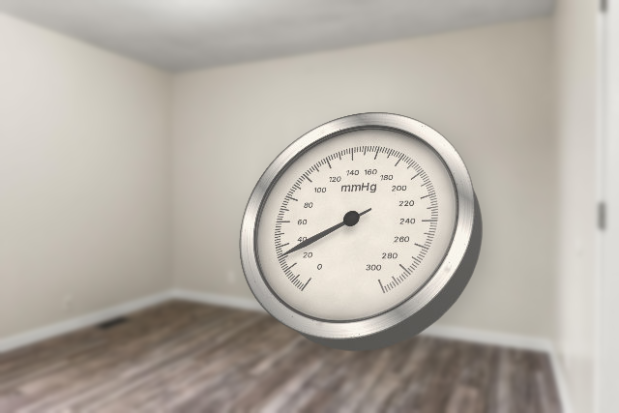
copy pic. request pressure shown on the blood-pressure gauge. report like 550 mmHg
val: 30 mmHg
